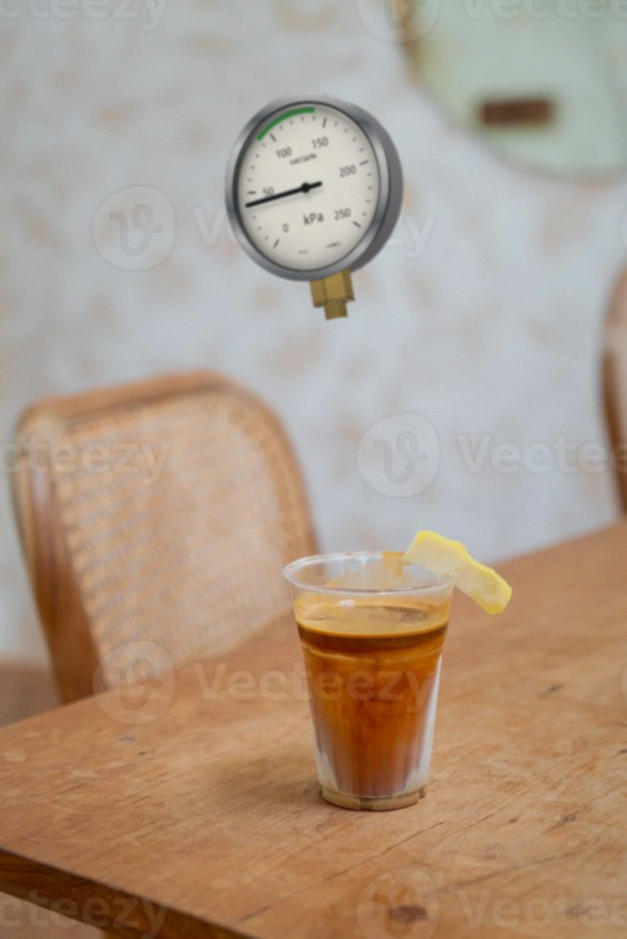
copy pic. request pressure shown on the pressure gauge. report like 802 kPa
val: 40 kPa
